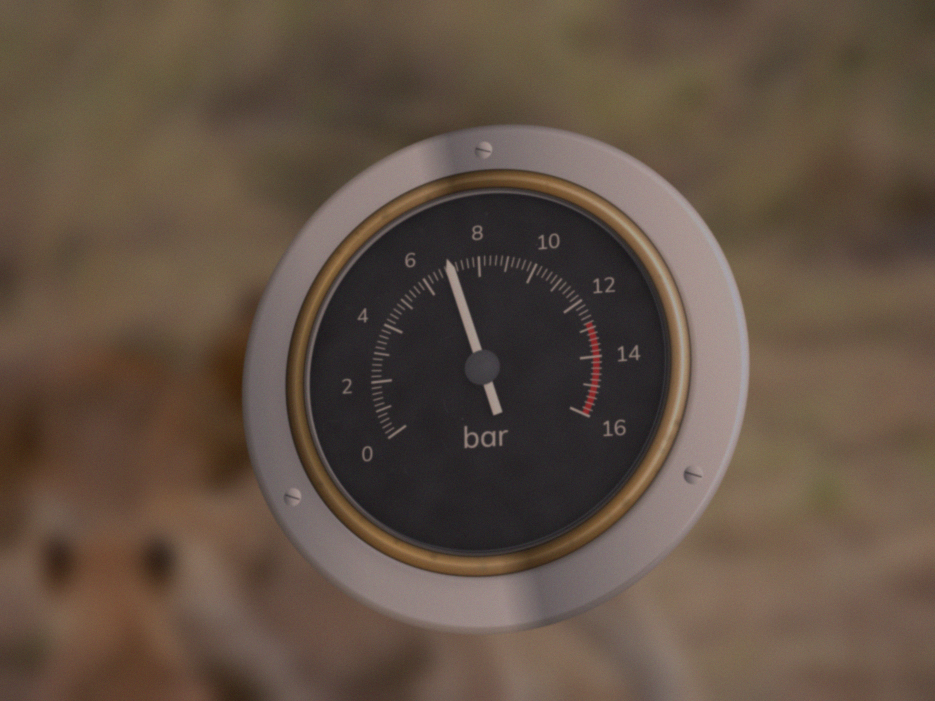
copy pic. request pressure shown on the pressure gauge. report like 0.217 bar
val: 7 bar
